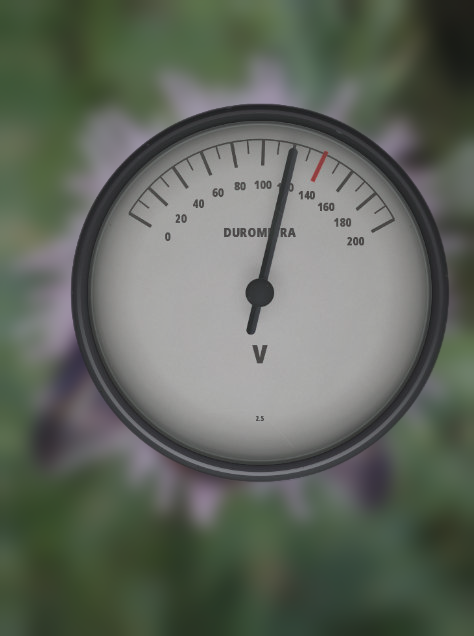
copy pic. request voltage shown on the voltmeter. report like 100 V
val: 120 V
